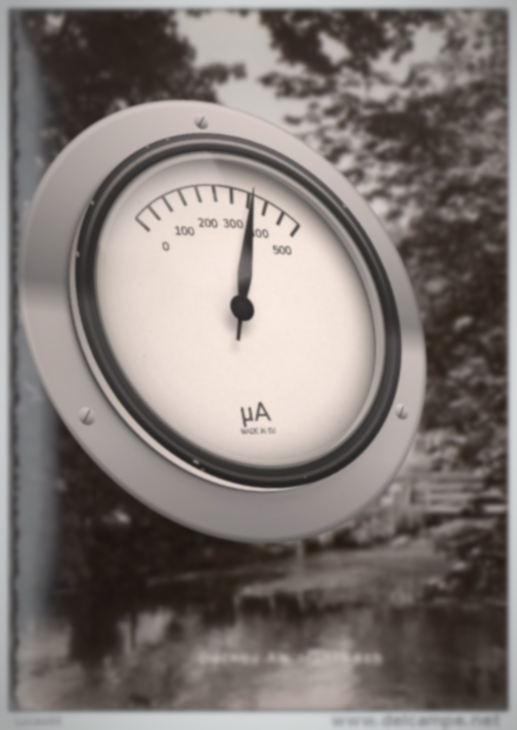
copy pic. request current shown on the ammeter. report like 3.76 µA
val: 350 µA
